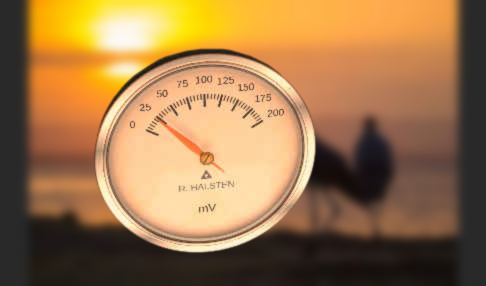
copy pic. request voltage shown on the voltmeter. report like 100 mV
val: 25 mV
